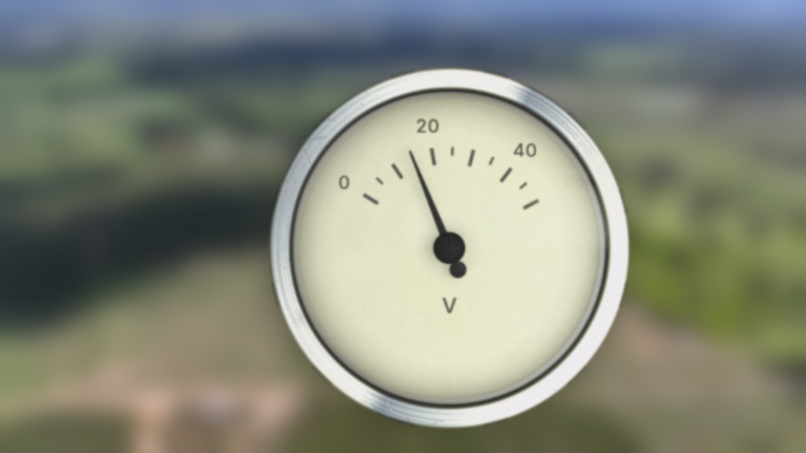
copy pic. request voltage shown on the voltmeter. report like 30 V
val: 15 V
